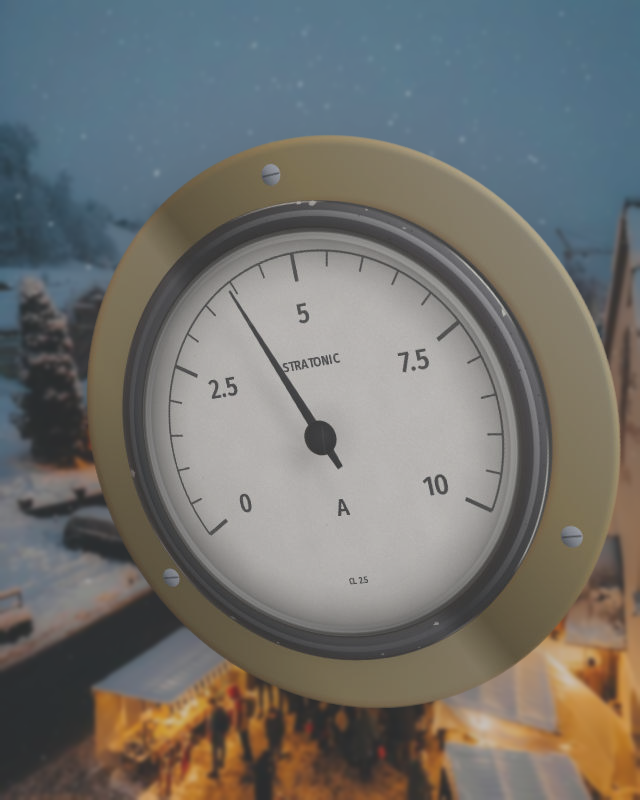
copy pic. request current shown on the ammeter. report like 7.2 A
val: 4 A
